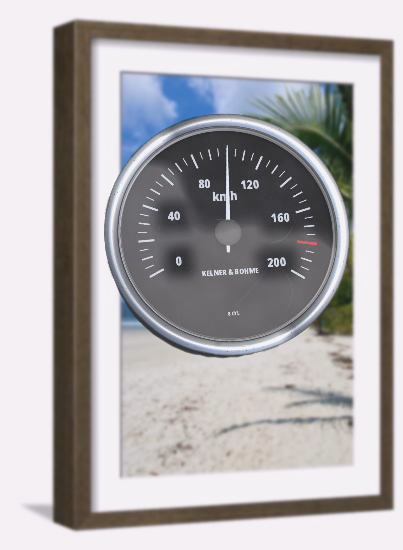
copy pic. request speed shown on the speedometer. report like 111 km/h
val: 100 km/h
